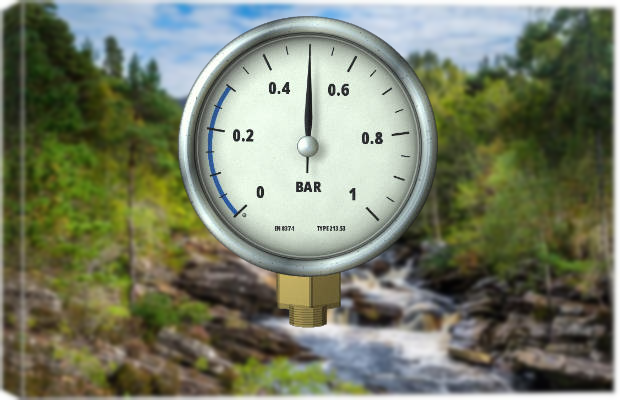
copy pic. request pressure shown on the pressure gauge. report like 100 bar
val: 0.5 bar
